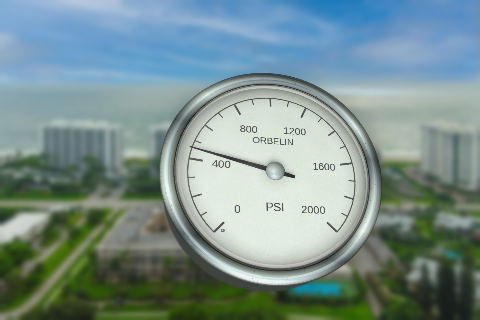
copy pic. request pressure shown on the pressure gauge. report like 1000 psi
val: 450 psi
